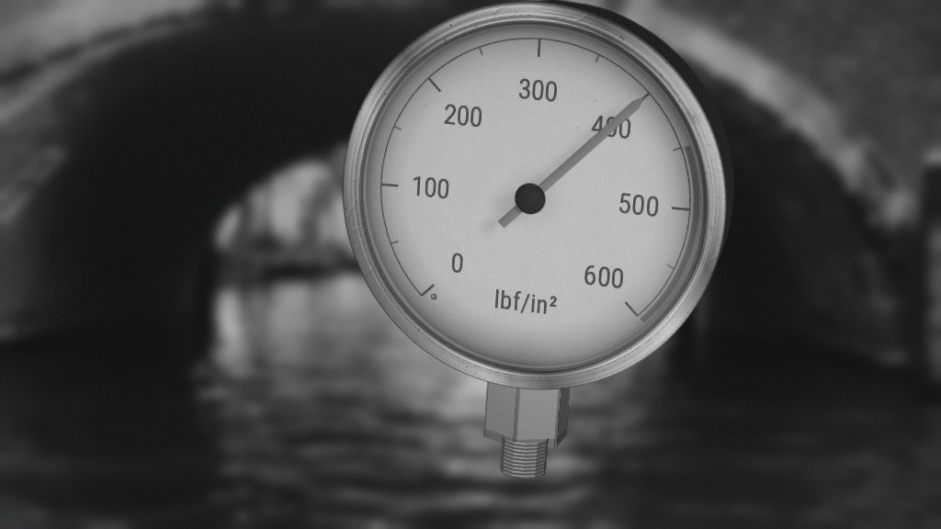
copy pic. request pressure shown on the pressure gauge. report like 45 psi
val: 400 psi
